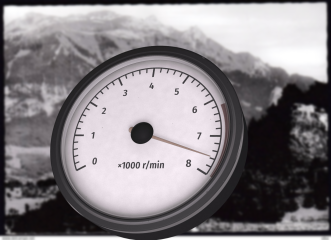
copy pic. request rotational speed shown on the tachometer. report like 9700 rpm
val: 7600 rpm
